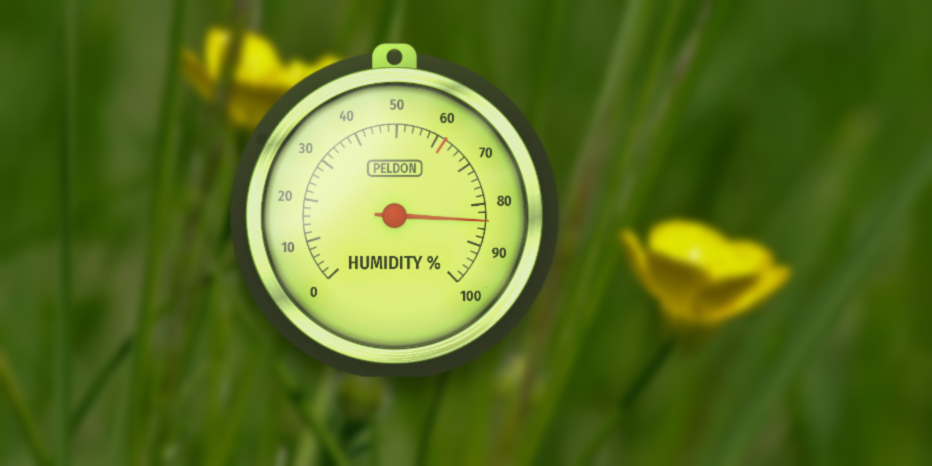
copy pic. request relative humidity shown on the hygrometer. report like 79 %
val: 84 %
